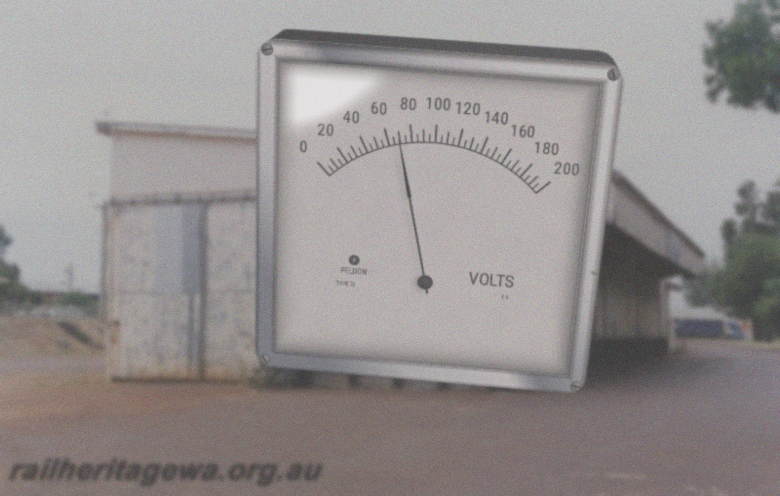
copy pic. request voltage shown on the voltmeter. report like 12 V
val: 70 V
